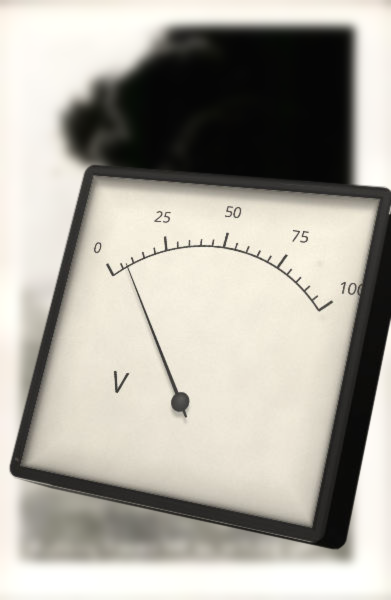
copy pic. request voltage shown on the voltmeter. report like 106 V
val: 7.5 V
